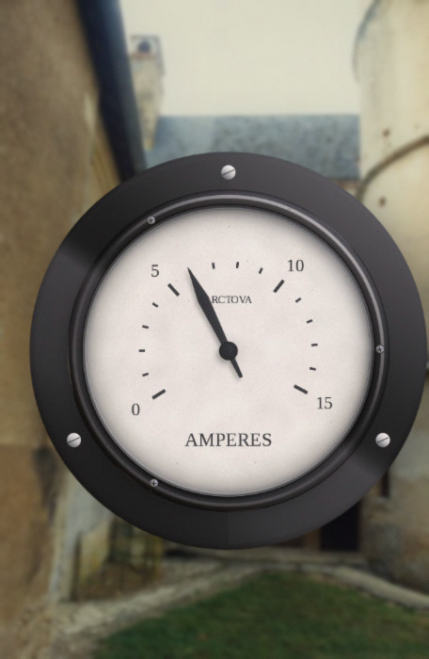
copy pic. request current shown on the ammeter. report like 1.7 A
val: 6 A
